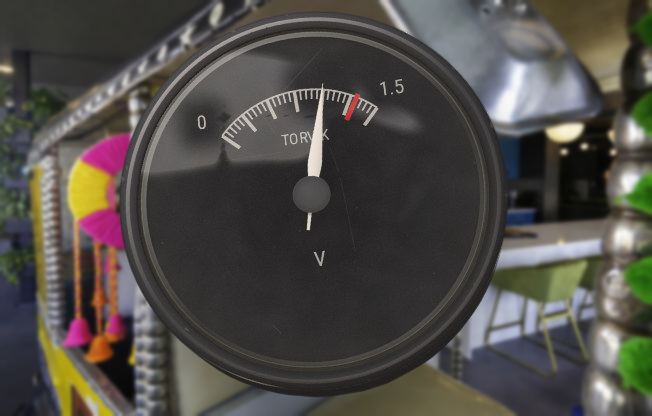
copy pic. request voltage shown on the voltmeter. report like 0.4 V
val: 1 V
